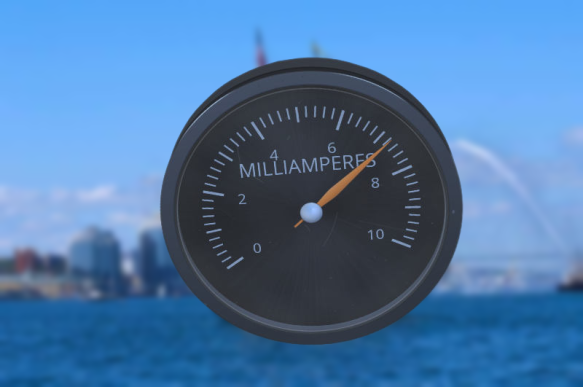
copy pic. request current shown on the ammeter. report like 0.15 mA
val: 7.2 mA
